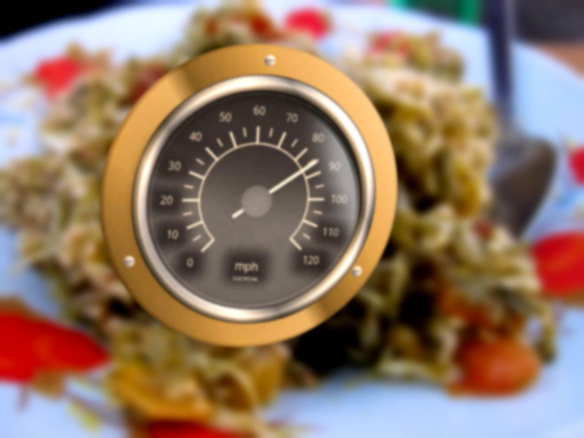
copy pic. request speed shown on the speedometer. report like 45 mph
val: 85 mph
